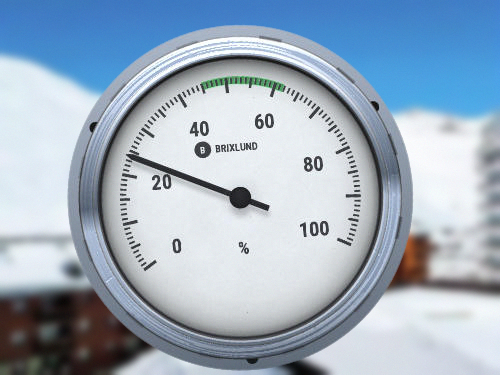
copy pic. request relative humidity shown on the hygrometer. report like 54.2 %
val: 24 %
